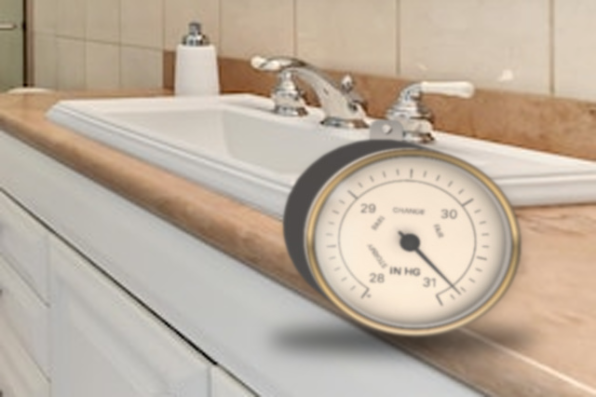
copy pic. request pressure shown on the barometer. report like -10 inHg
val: 30.85 inHg
